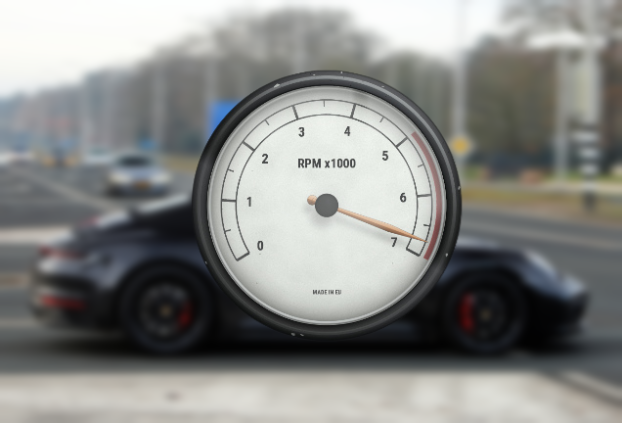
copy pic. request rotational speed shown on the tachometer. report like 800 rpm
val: 6750 rpm
